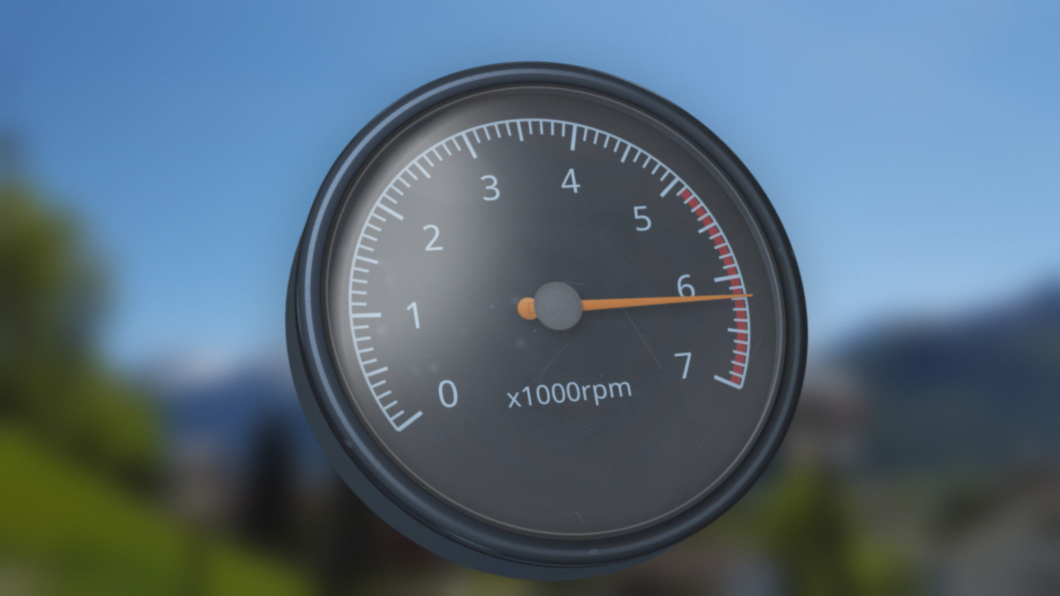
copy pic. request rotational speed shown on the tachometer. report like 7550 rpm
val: 6200 rpm
